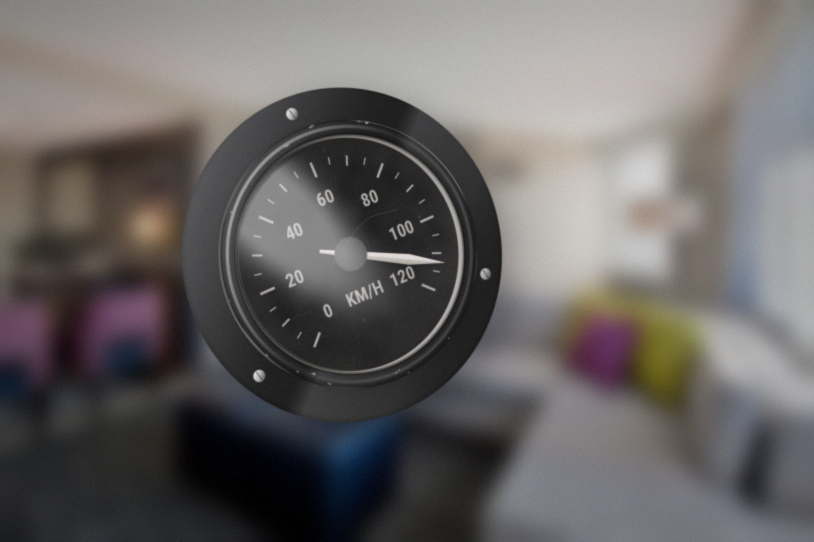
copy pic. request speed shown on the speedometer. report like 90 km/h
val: 112.5 km/h
